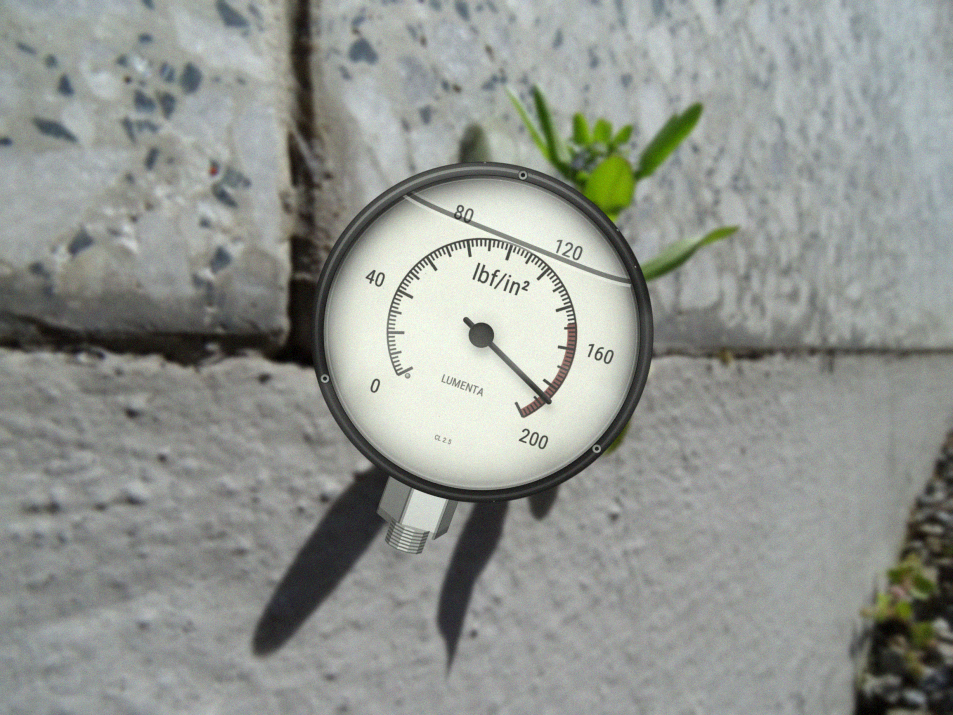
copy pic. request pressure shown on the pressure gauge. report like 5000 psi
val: 186 psi
